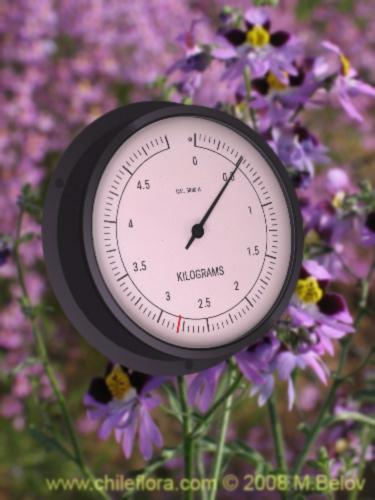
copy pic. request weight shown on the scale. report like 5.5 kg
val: 0.5 kg
